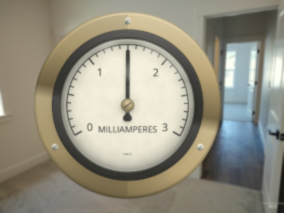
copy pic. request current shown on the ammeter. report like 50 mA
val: 1.5 mA
